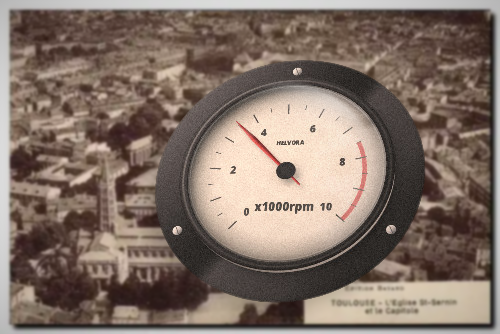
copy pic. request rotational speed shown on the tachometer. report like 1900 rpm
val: 3500 rpm
